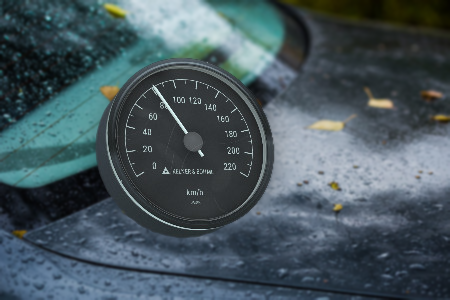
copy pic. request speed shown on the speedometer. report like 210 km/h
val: 80 km/h
